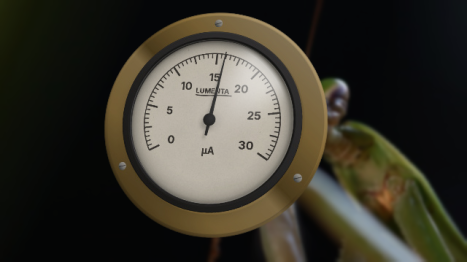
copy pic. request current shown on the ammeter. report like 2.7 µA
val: 16 µA
